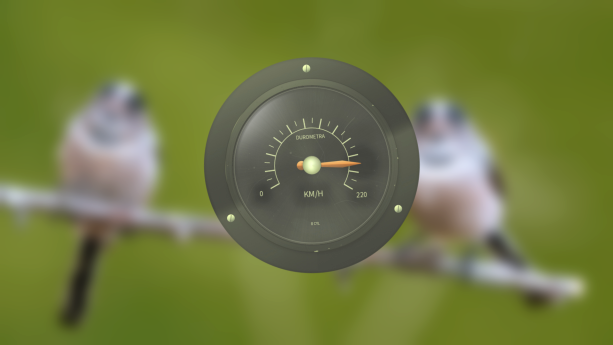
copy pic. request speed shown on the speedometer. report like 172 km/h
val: 190 km/h
